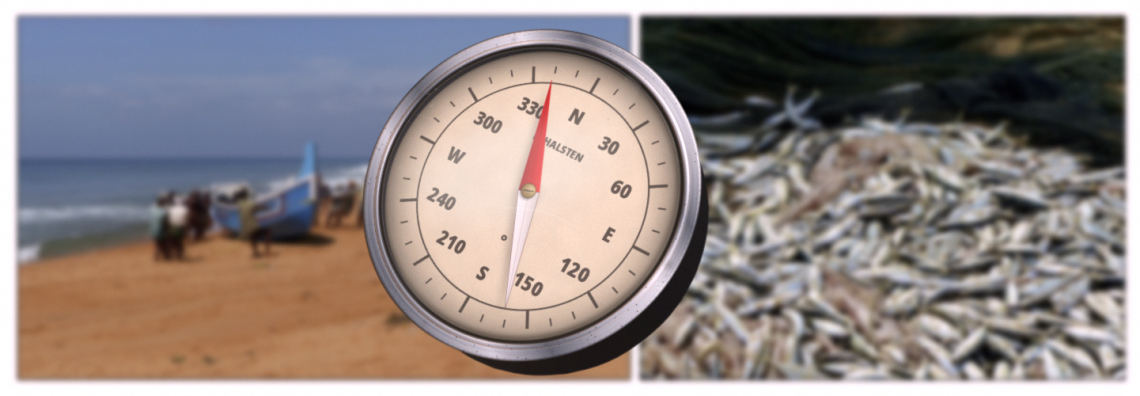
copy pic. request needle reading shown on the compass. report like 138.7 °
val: 340 °
